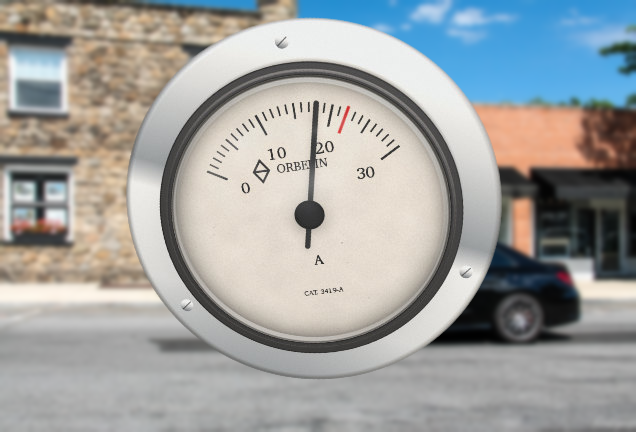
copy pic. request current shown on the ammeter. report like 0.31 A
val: 18 A
